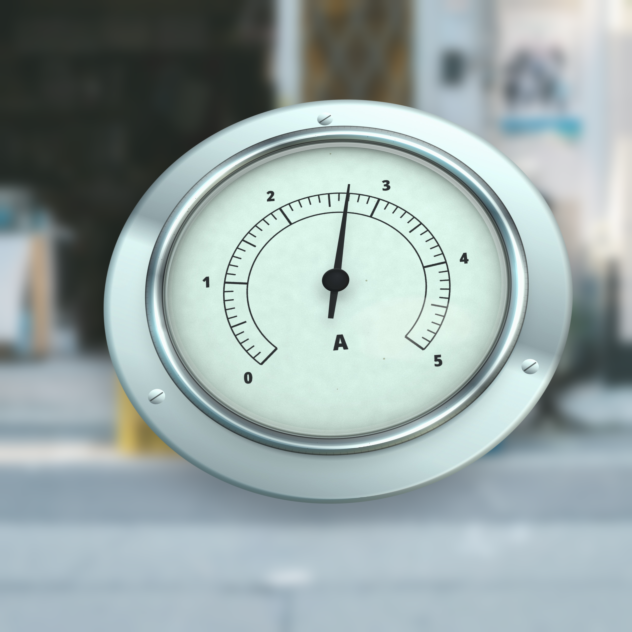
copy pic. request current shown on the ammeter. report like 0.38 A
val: 2.7 A
